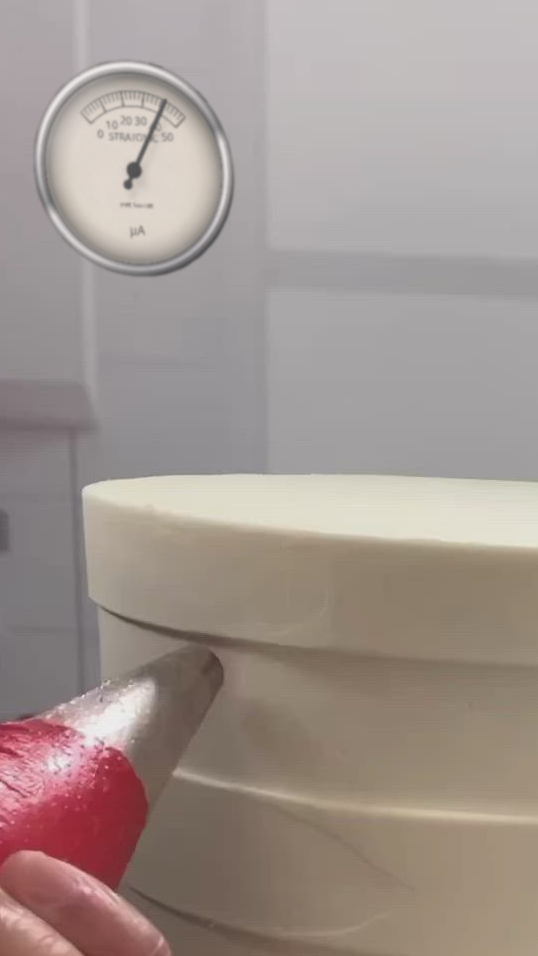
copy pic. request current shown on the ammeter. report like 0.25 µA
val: 40 µA
